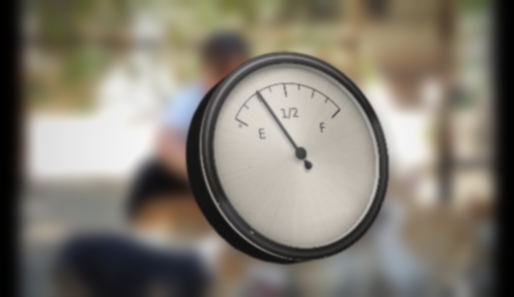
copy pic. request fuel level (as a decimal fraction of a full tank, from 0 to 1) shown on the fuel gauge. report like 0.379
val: 0.25
